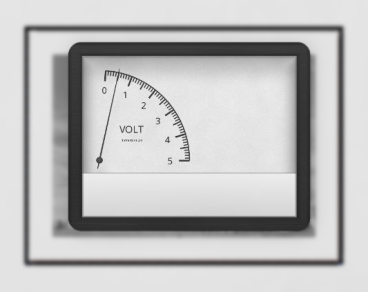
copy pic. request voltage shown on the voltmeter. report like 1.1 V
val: 0.5 V
